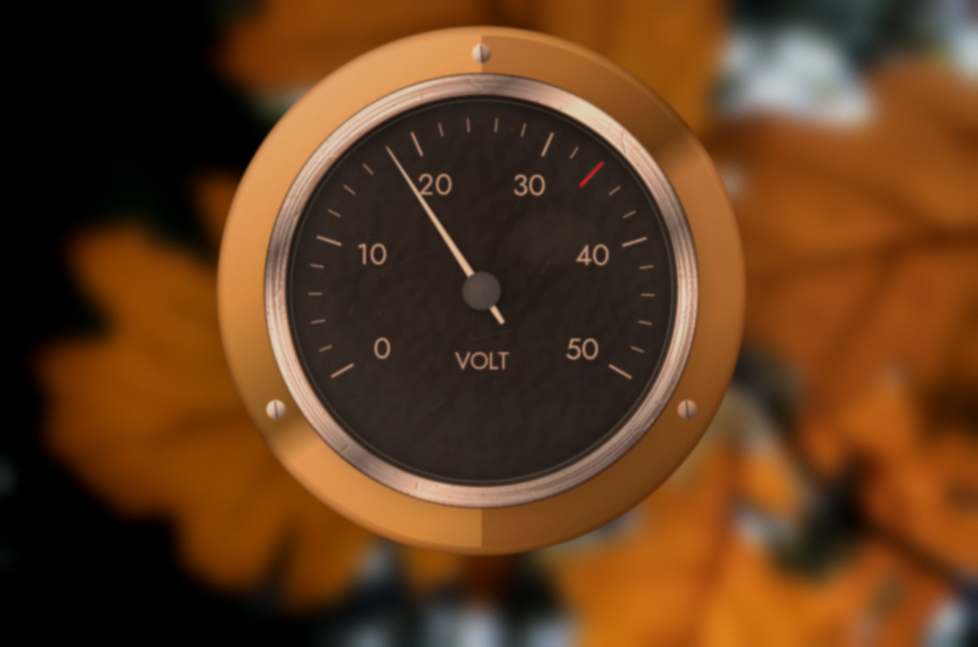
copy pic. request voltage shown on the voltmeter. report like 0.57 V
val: 18 V
